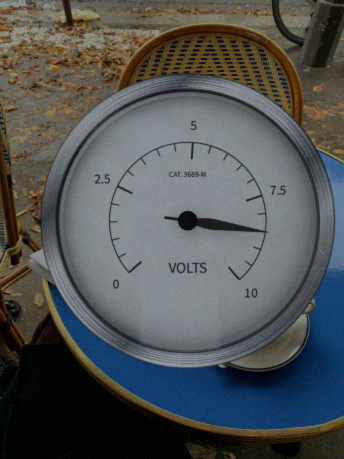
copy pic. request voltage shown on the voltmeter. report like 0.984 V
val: 8.5 V
